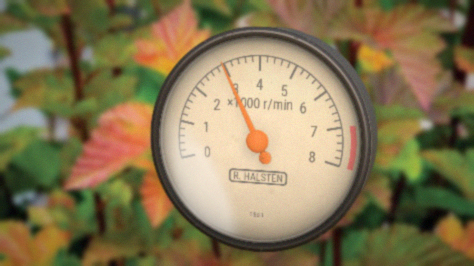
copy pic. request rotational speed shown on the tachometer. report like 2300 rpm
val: 3000 rpm
